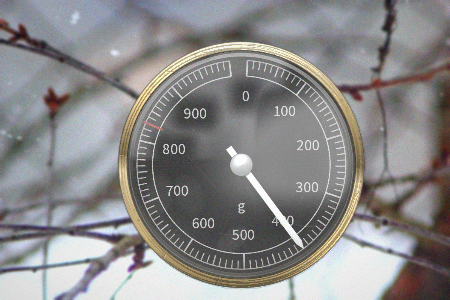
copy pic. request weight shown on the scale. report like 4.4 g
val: 400 g
